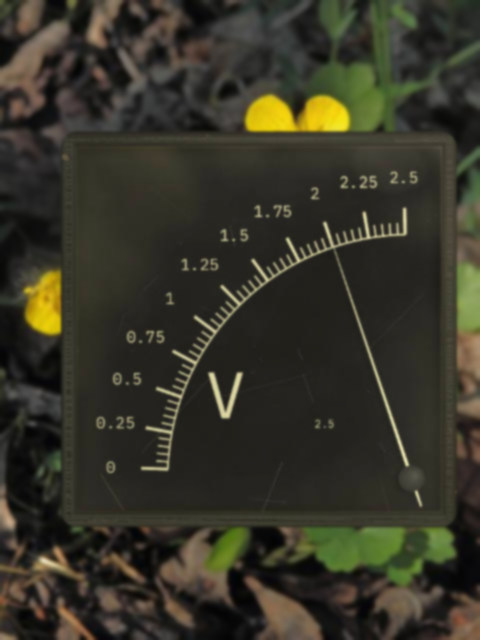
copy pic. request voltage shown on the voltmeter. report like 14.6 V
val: 2 V
